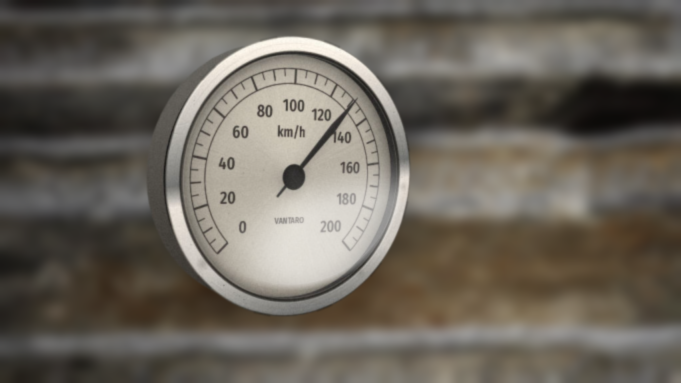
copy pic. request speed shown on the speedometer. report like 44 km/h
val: 130 km/h
